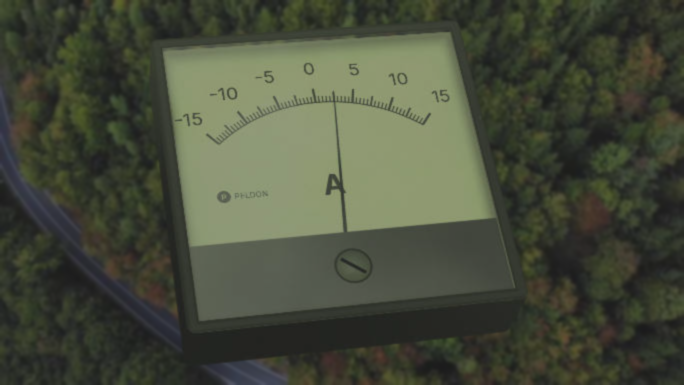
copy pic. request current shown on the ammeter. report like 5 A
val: 2.5 A
